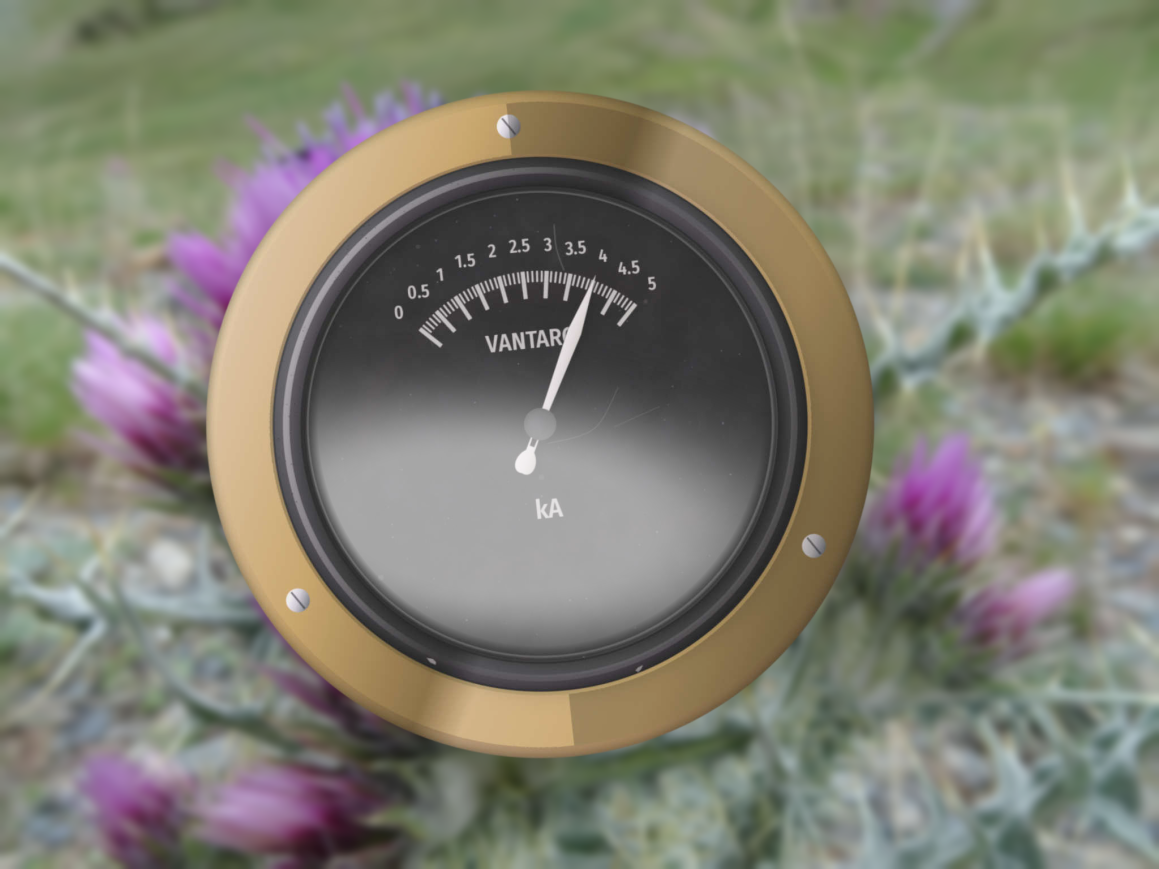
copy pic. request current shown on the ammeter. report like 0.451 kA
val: 4 kA
